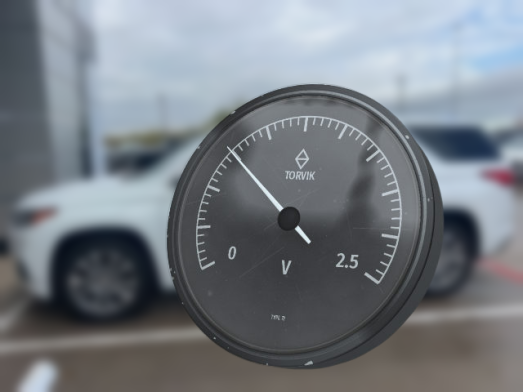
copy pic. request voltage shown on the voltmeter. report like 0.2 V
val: 0.75 V
